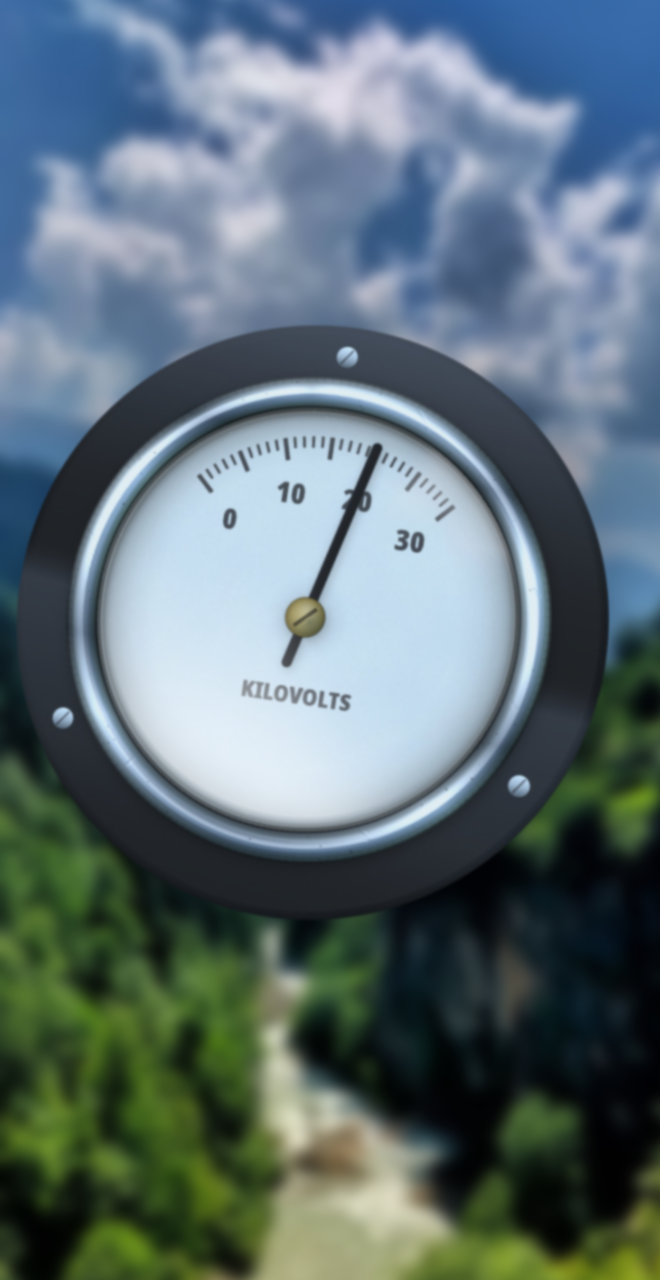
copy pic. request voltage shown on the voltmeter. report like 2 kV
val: 20 kV
